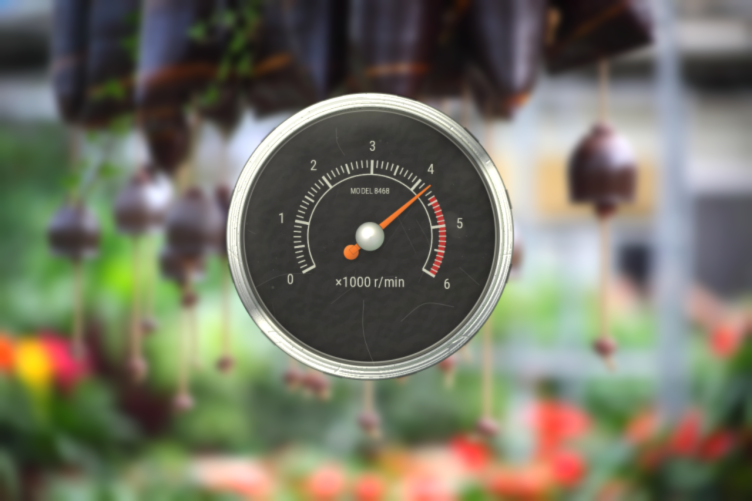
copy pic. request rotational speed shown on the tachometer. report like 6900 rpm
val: 4200 rpm
